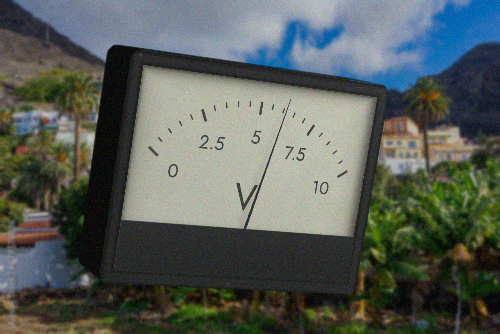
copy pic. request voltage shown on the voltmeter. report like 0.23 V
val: 6 V
